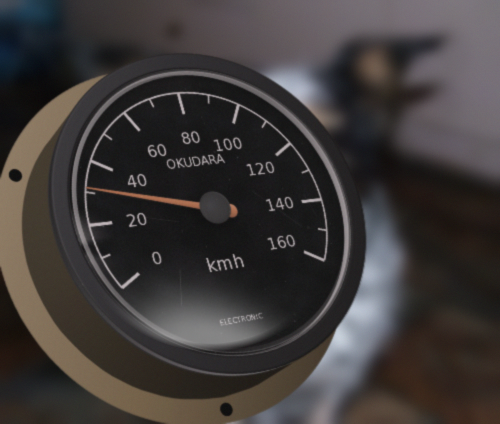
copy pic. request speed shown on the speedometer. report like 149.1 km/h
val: 30 km/h
